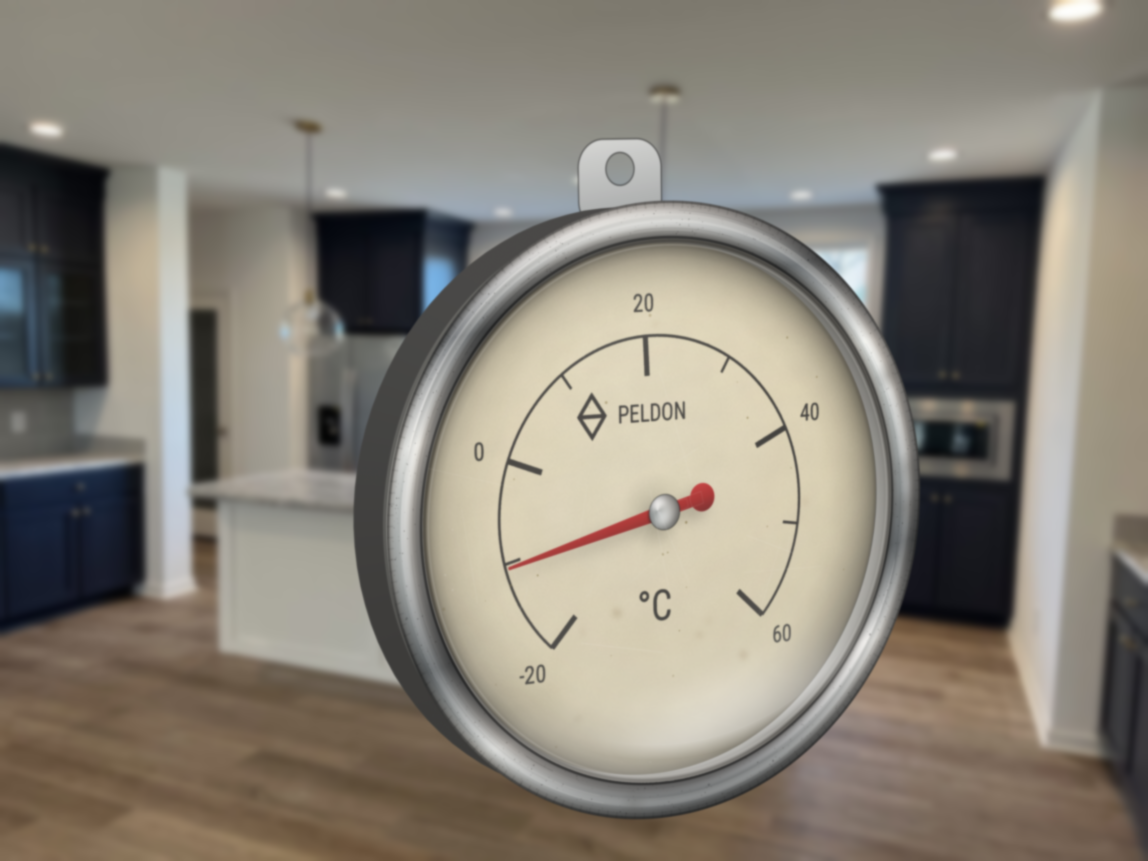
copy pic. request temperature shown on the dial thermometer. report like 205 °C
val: -10 °C
